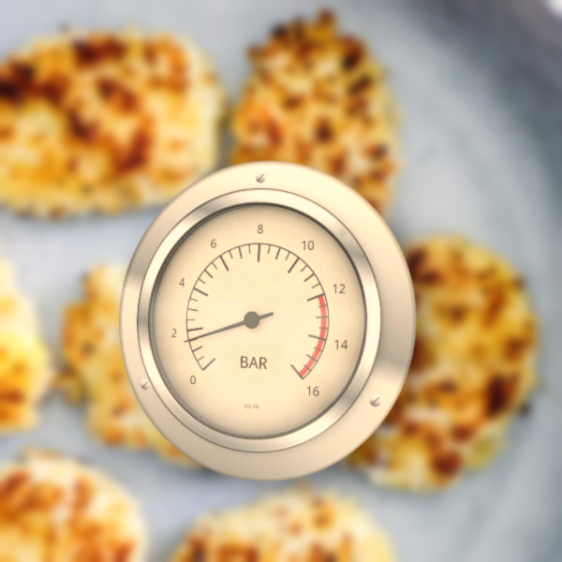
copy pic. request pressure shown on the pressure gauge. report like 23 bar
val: 1.5 bar
